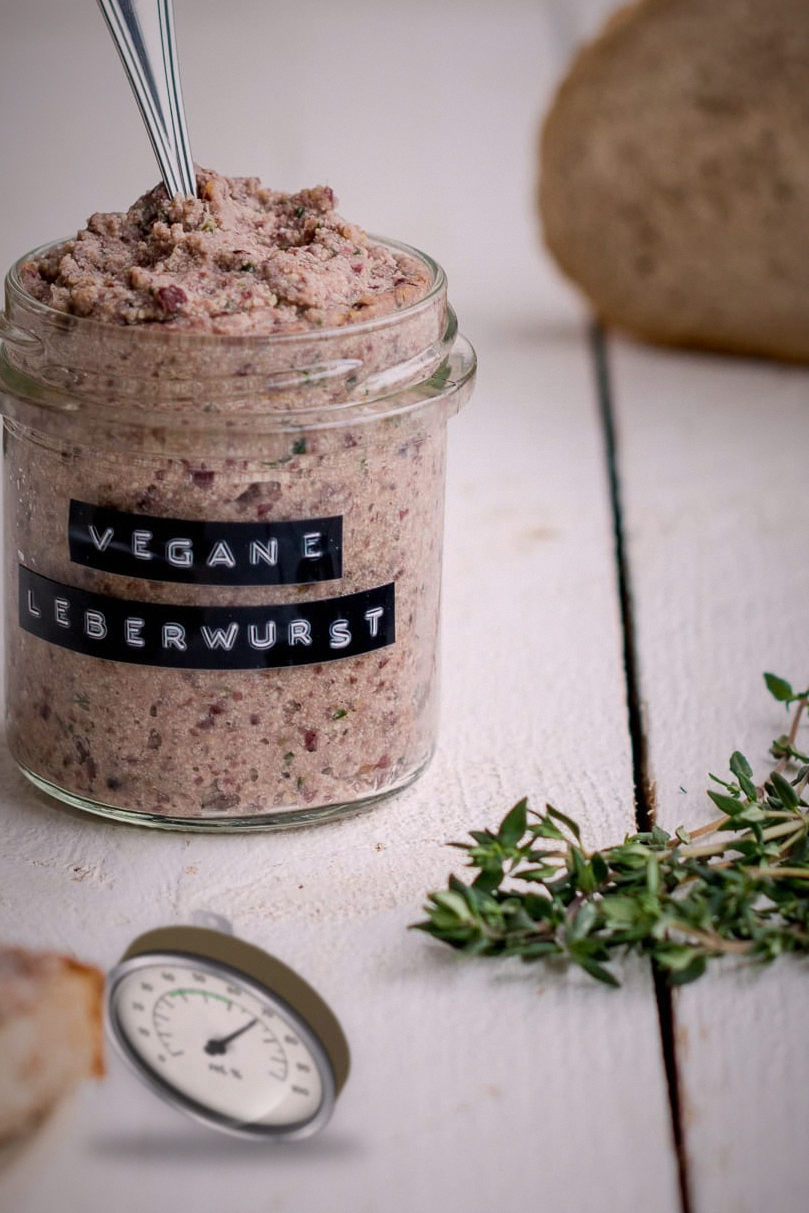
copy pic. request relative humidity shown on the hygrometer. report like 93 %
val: 70 %
